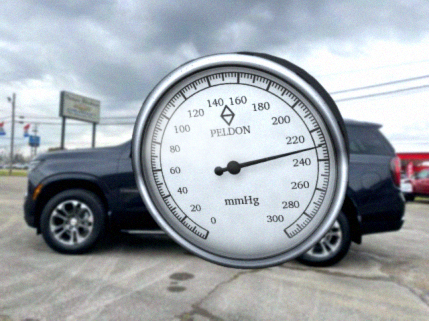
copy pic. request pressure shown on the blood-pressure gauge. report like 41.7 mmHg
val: 230 mmHg
